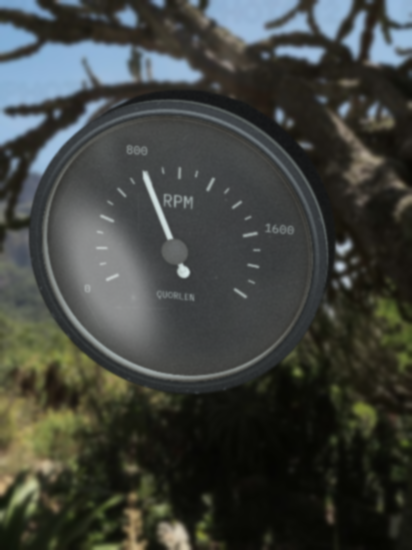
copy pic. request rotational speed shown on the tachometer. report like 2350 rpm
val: 800 rpm
